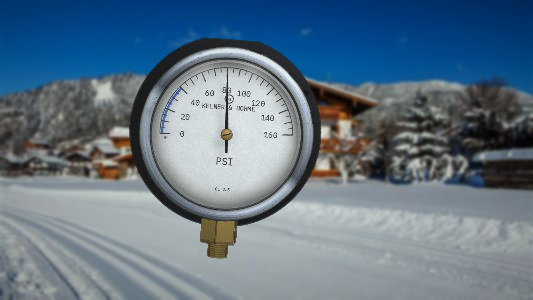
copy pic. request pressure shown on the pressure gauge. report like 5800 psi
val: 80 psi
